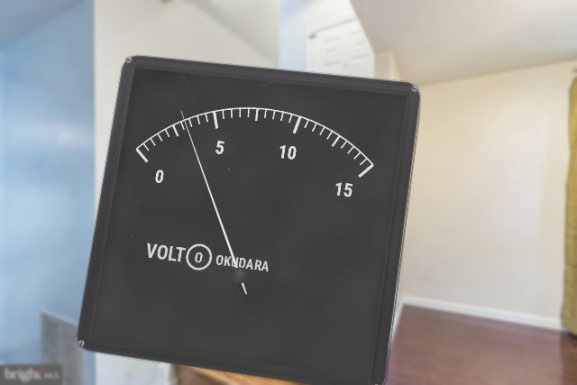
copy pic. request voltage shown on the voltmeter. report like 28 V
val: 3.25 V
